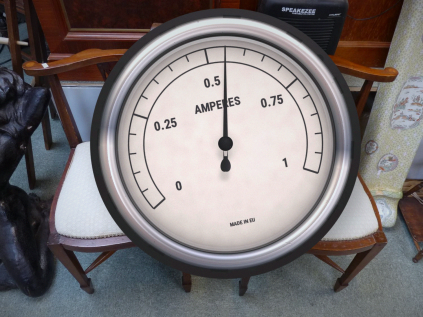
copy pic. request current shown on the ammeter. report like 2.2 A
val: 0.55 A
